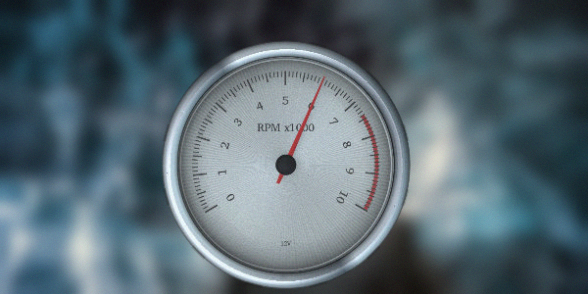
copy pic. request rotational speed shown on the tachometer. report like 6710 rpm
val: 6000 rpm
